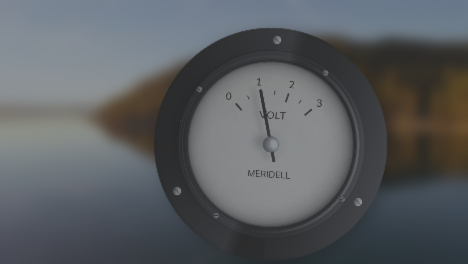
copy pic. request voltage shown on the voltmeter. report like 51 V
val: 1 V
